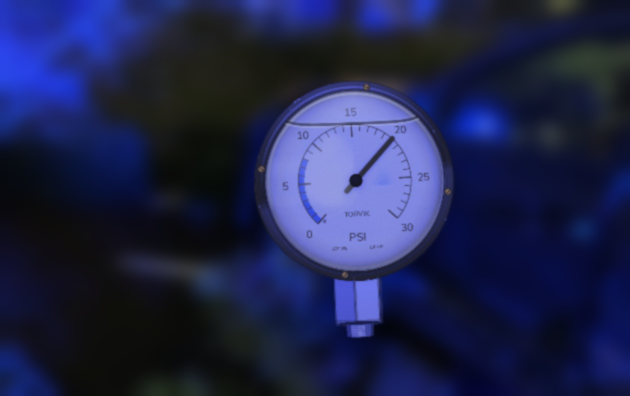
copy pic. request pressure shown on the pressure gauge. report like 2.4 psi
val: 20 psi
